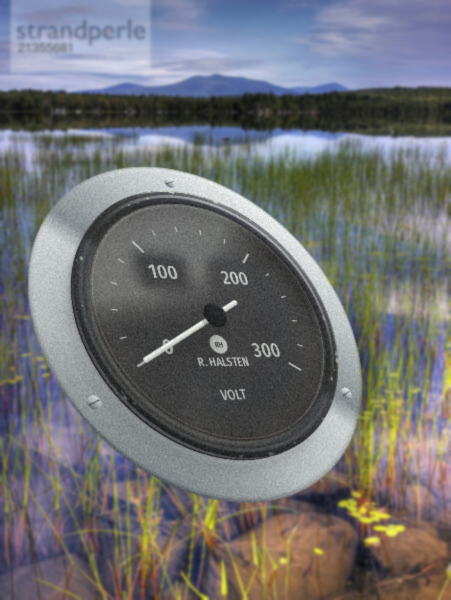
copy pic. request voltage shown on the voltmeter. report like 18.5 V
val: 0 V
